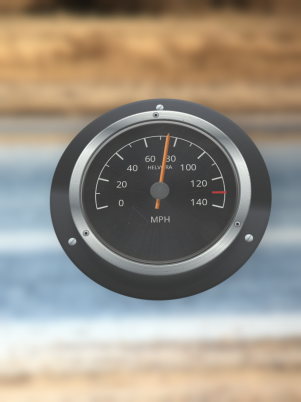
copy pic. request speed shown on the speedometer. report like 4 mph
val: 75 mph
